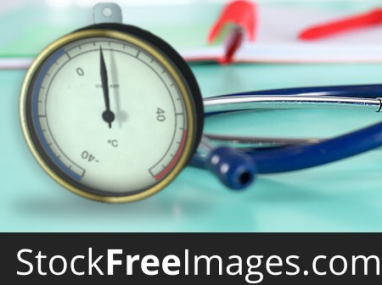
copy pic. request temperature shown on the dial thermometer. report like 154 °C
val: 10 °C
